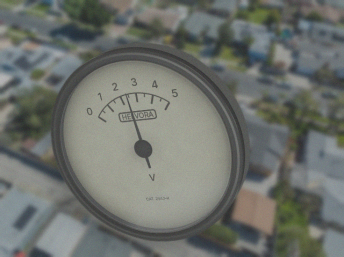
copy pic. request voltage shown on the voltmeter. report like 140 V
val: 2.5 V
